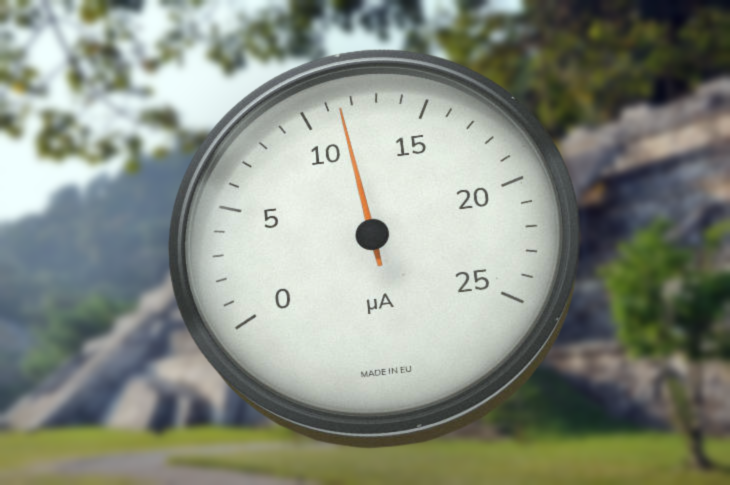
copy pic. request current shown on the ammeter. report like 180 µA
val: 11.5 µA
